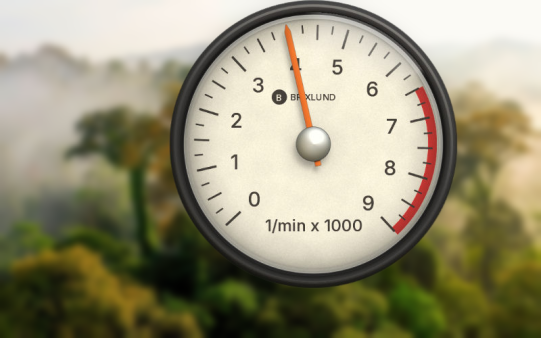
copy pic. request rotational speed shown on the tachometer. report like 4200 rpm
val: 4000 rpm
